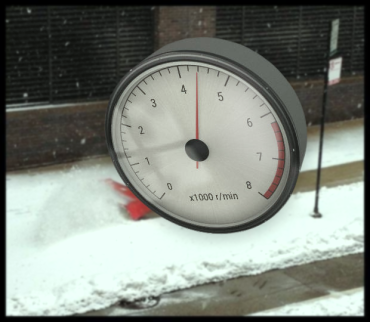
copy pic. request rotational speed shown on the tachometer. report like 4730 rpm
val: 4400 rpm
